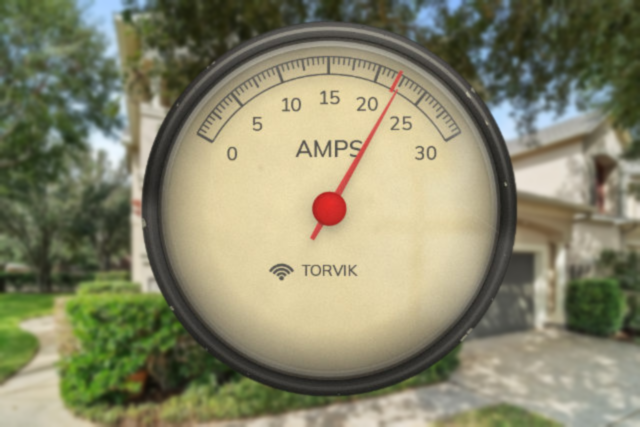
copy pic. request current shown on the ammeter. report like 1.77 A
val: 22.5 A
